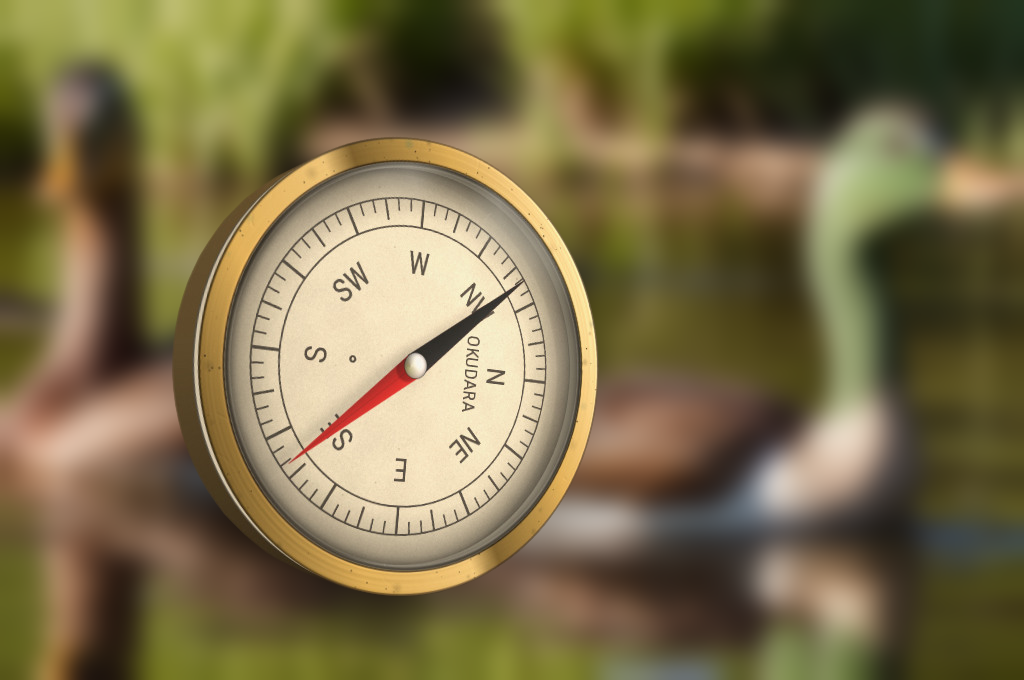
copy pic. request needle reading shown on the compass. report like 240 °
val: 140 °
